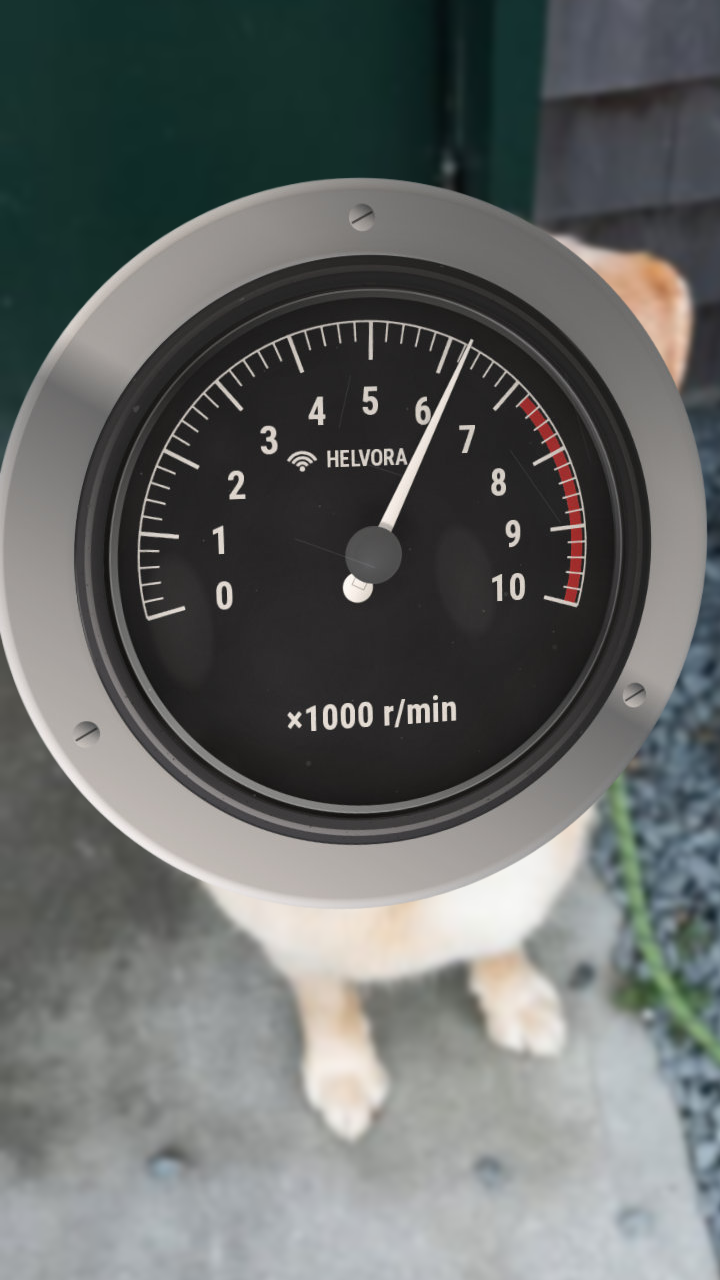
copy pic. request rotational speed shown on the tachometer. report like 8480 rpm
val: 6200 rpm
